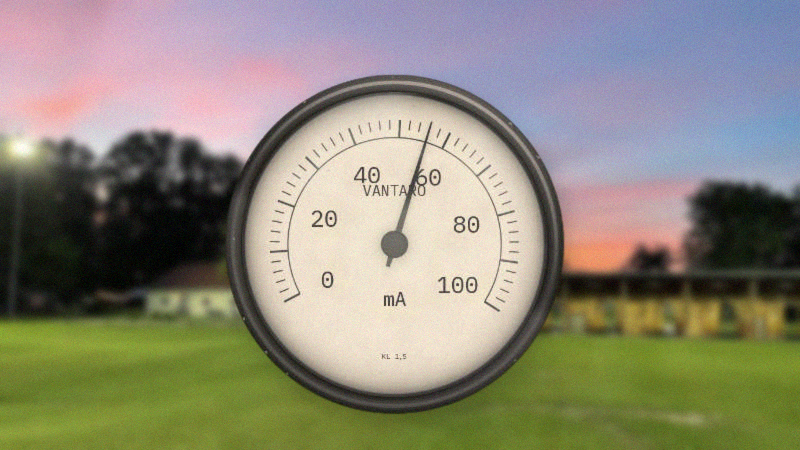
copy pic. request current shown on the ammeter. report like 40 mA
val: 56 mA
